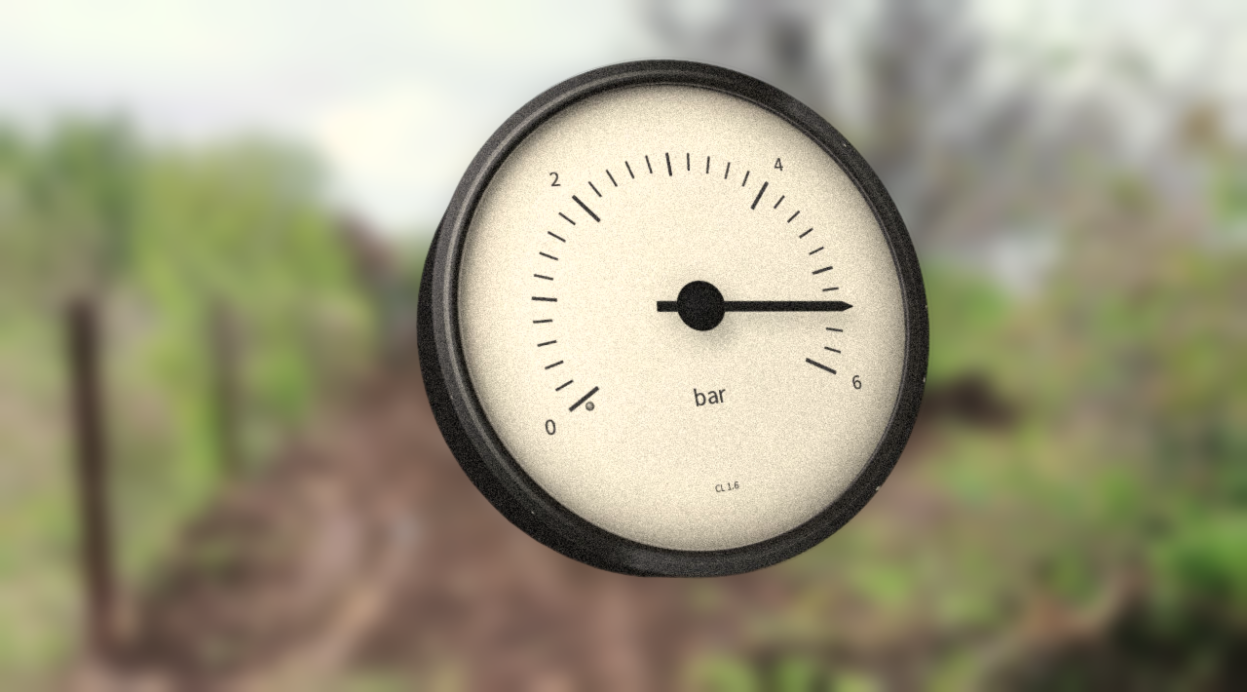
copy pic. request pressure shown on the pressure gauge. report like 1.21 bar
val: 5.4 bar
